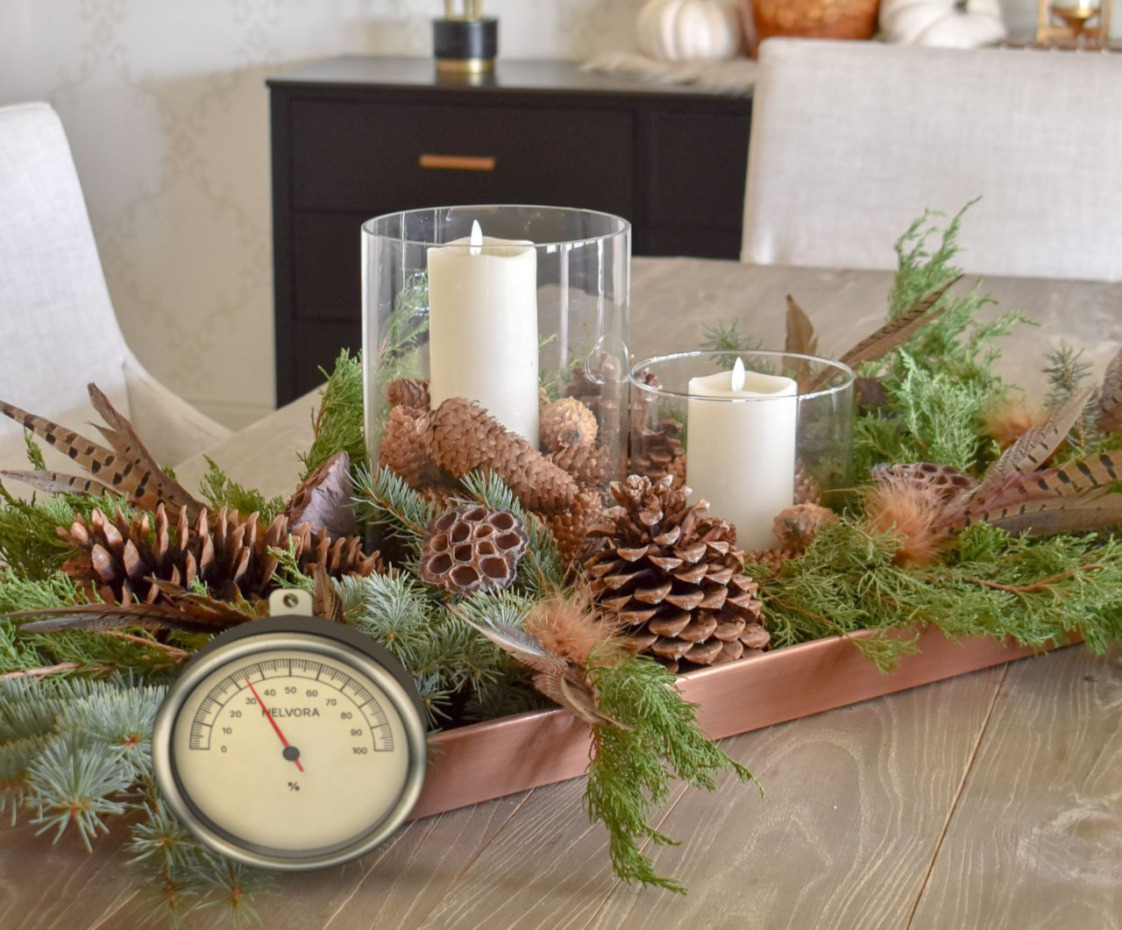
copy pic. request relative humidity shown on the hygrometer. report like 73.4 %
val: 35 %
